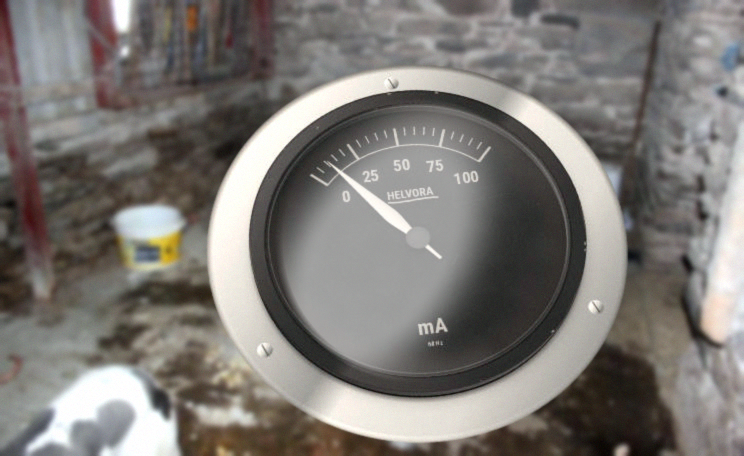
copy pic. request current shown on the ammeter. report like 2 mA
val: 10 mA
